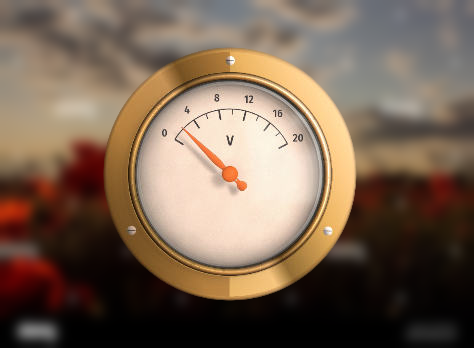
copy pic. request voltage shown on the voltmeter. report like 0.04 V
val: 2 V
